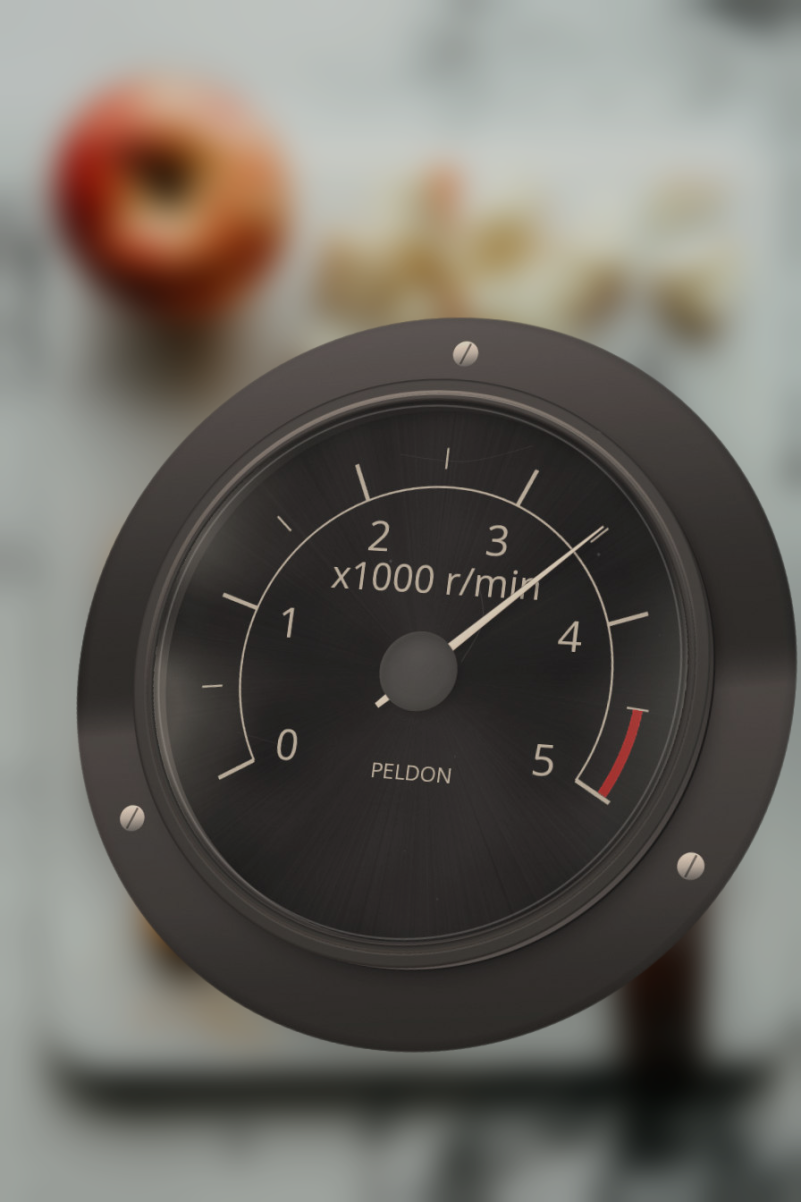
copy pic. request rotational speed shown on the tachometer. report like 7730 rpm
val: 3500 rpm
